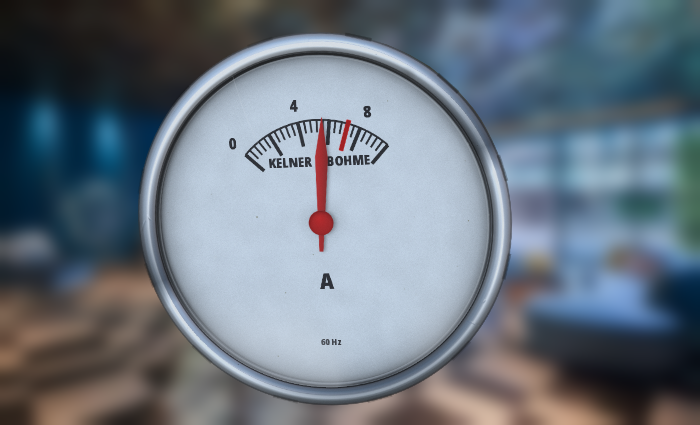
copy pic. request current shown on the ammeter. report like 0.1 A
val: 5.6 A
